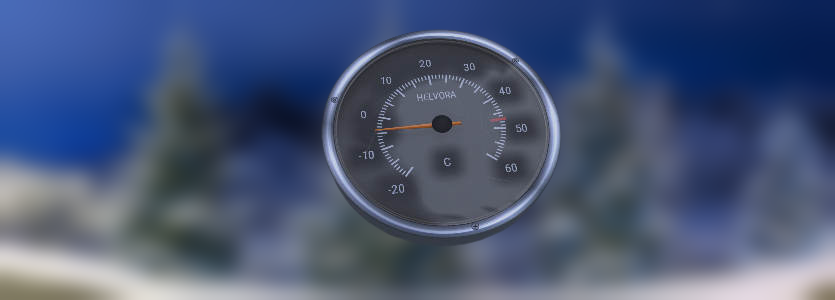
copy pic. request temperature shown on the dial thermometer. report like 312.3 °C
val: -5 °C
